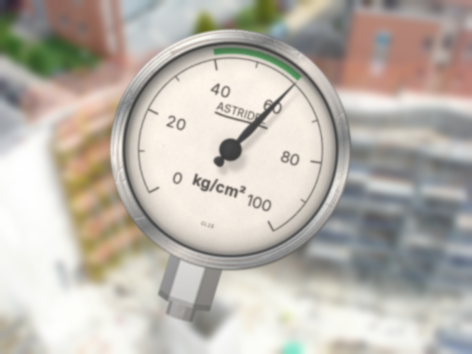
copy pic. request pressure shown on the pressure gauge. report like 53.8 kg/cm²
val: 60 kg/cm²
